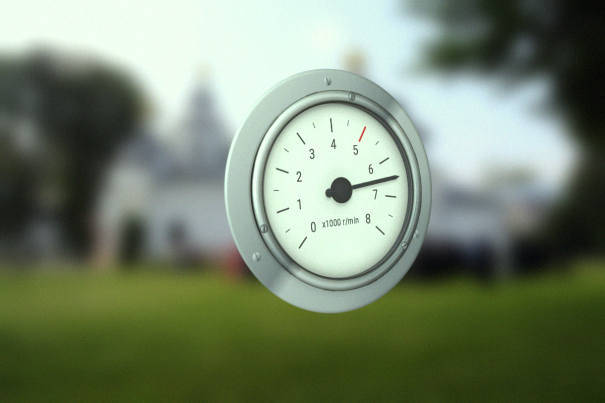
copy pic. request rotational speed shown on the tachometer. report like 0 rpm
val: 6500 rpm
